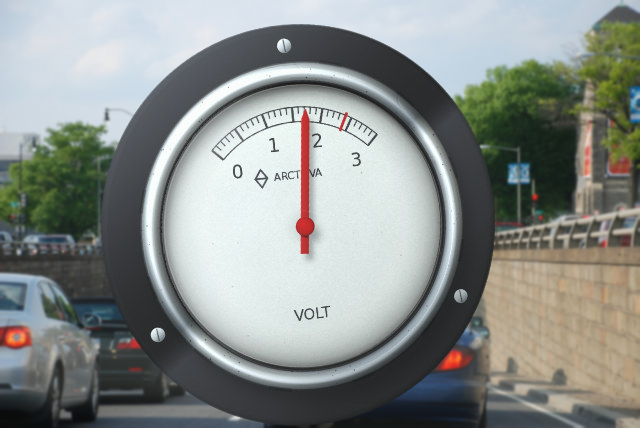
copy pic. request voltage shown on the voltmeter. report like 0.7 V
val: 1.7 V
